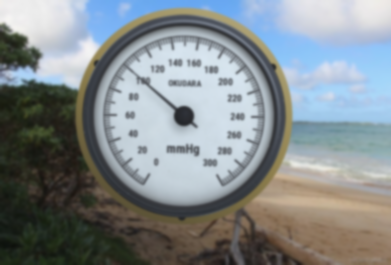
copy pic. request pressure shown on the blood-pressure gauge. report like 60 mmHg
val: 100 mmHg
